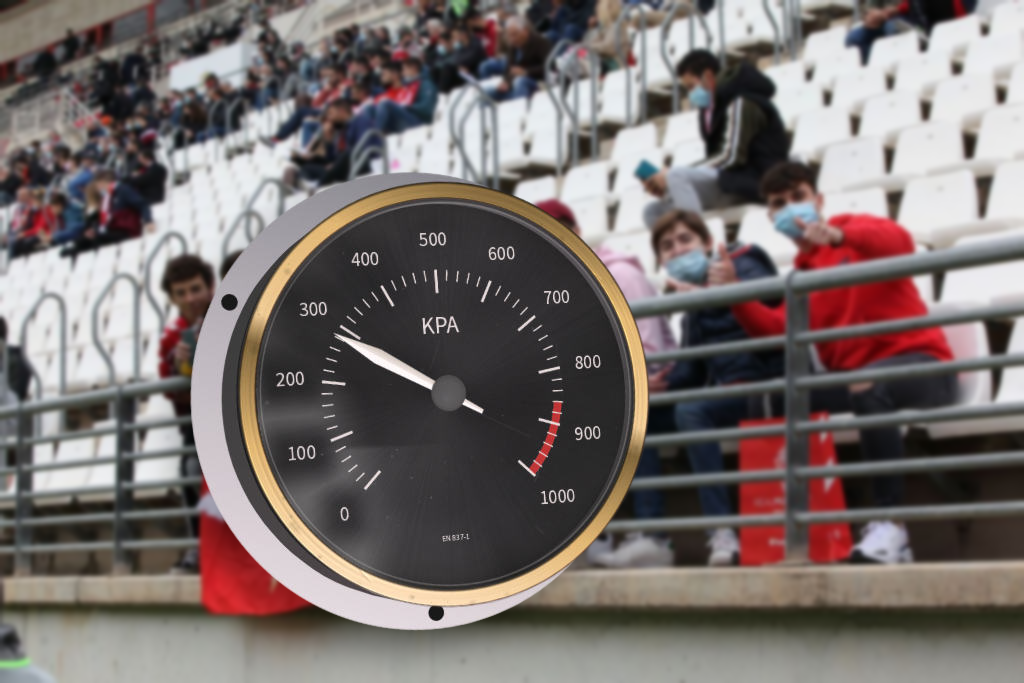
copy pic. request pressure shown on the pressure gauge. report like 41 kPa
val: 280 kPa
